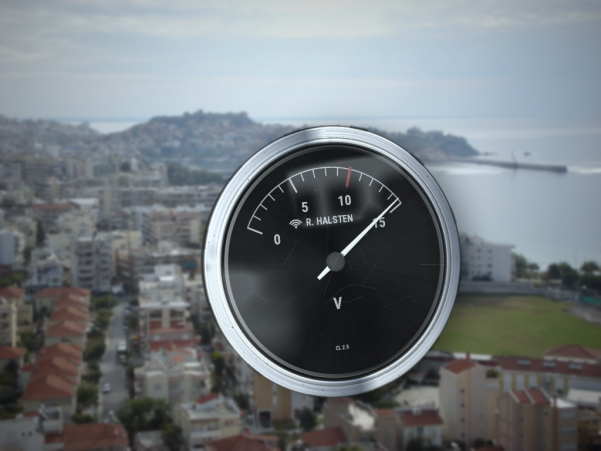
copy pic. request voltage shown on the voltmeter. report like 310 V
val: 14.5 V
